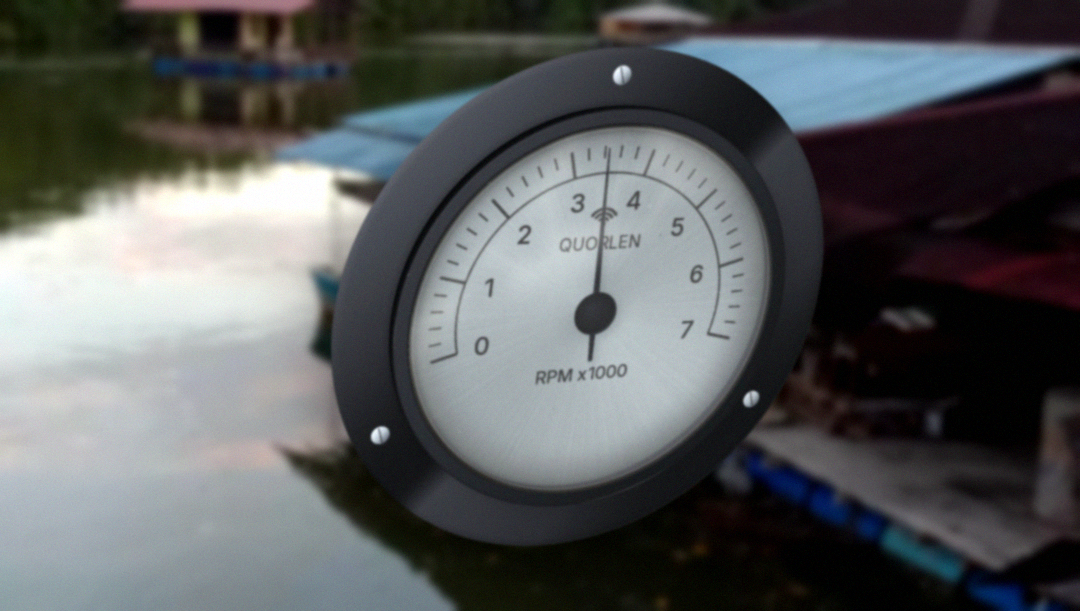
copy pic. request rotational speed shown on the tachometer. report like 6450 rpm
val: 3400 rpm
